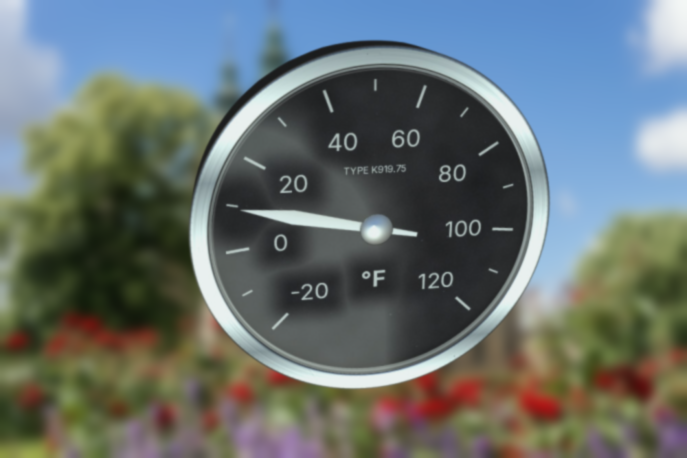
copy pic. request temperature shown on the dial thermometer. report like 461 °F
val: 10 °F
